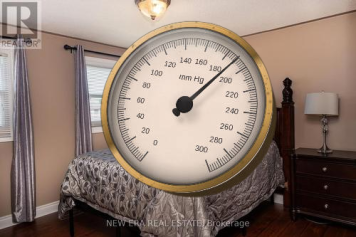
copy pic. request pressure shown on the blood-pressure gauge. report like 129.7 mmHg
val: 190 mmHg
